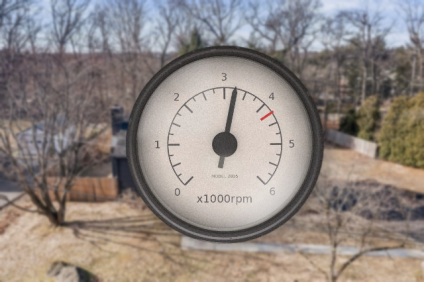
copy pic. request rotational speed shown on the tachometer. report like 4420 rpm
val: 3250 rpm
